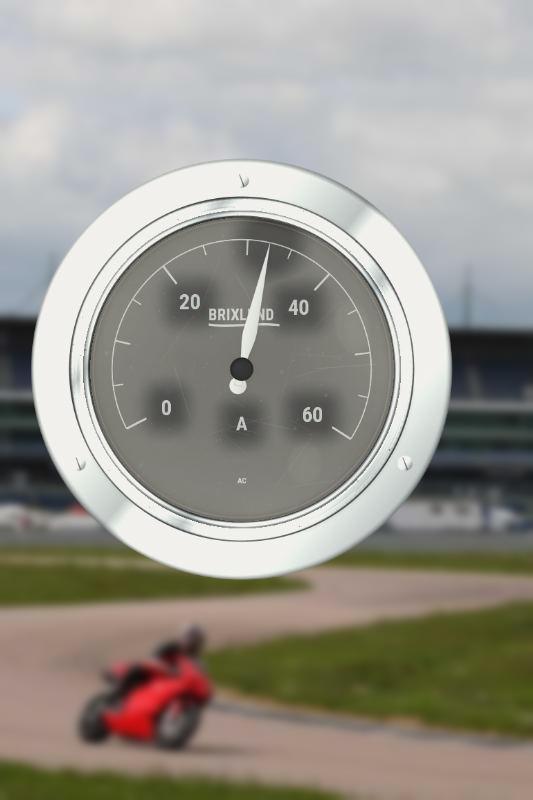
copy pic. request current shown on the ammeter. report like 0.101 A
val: 32.5 A
